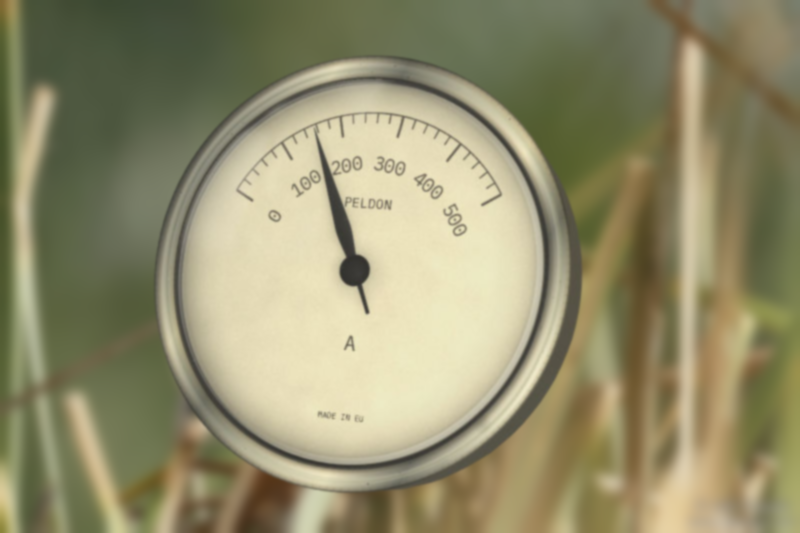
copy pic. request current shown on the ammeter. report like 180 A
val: 160 A
